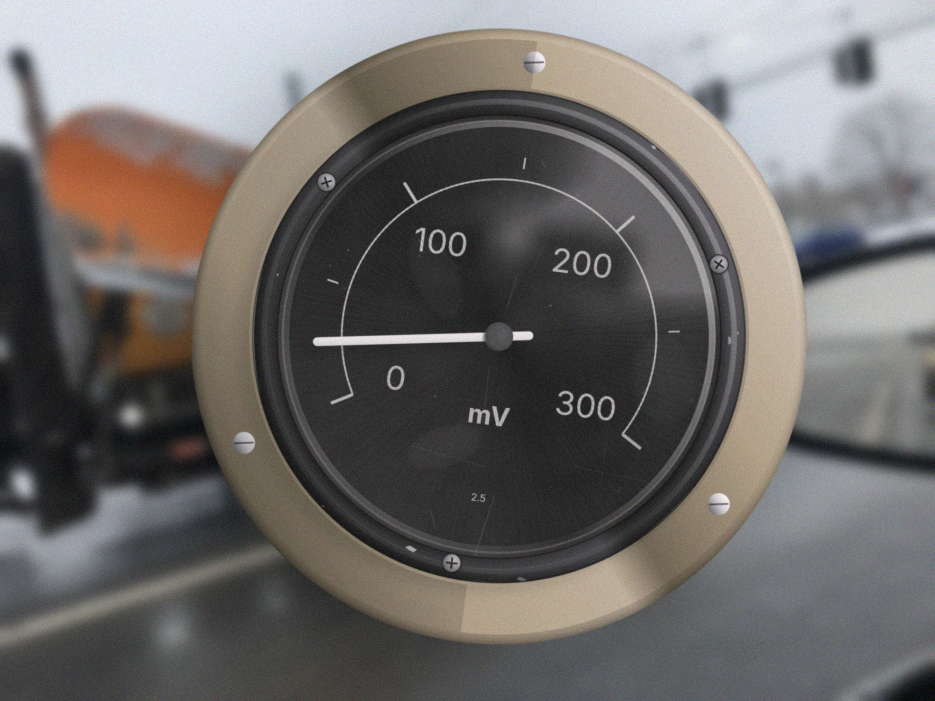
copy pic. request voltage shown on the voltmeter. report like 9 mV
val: 25 mV
